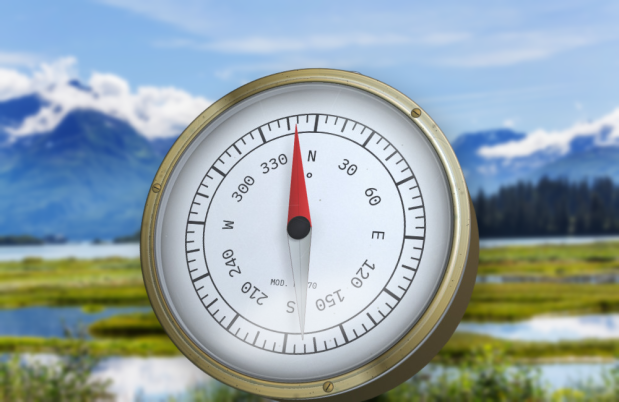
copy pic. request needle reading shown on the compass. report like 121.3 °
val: 350 °
